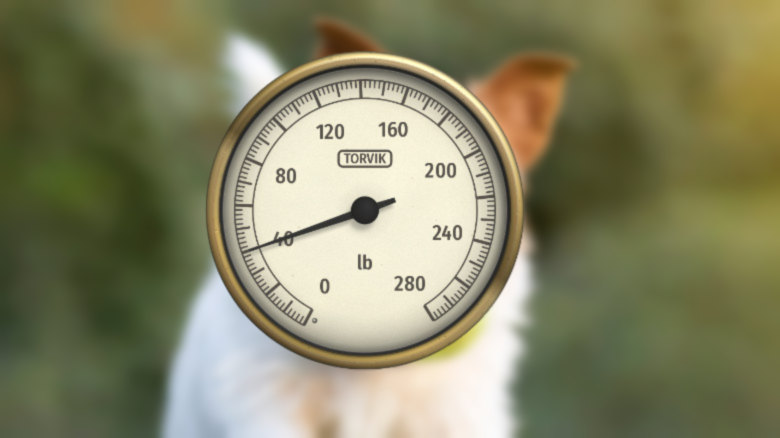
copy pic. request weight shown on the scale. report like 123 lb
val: 40 lb
